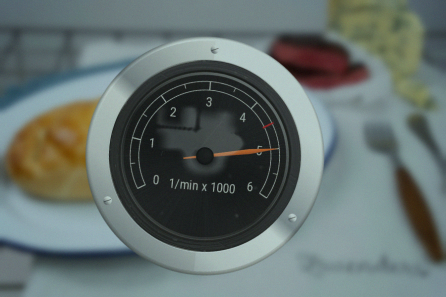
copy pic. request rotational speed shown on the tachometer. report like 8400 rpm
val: 5000 rpm
